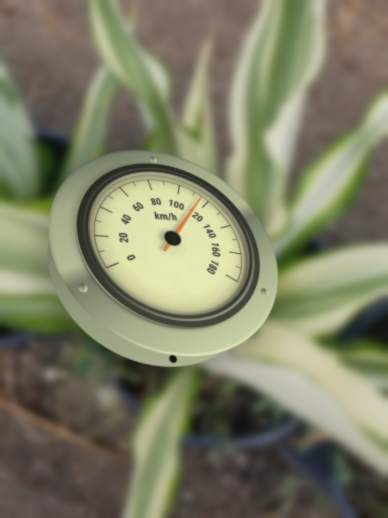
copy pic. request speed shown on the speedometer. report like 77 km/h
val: 115 km/h
